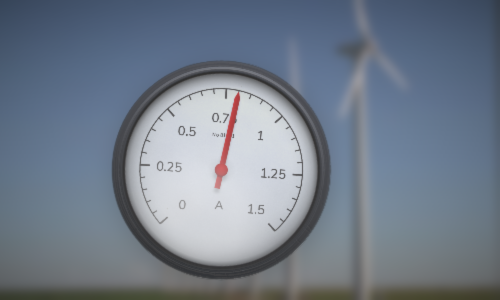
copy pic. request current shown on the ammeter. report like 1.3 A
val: 0.8 A
